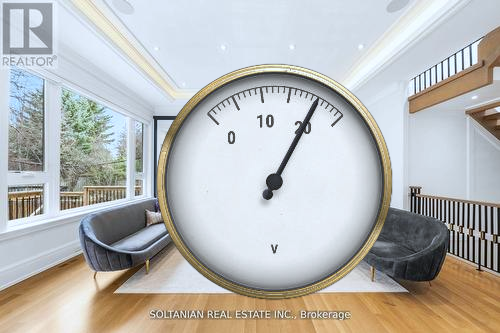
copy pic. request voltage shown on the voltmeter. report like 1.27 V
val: 20 V
